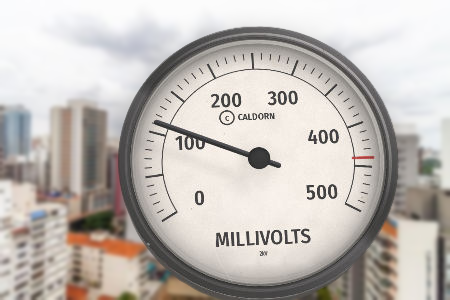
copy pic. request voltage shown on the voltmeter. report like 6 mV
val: 110 mV
